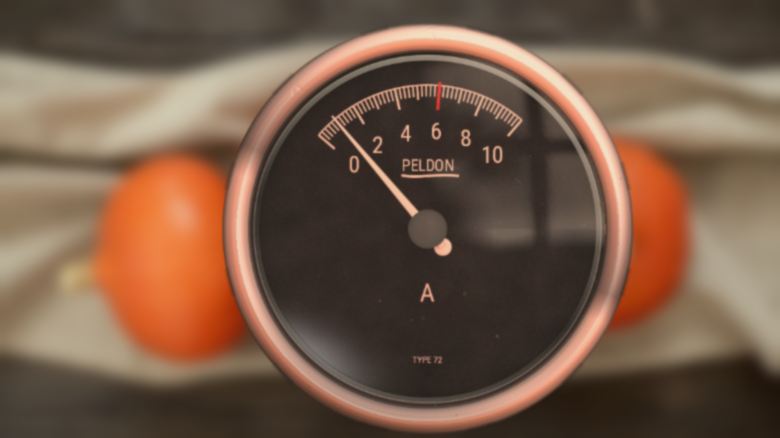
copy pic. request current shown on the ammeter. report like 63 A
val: 1 A
